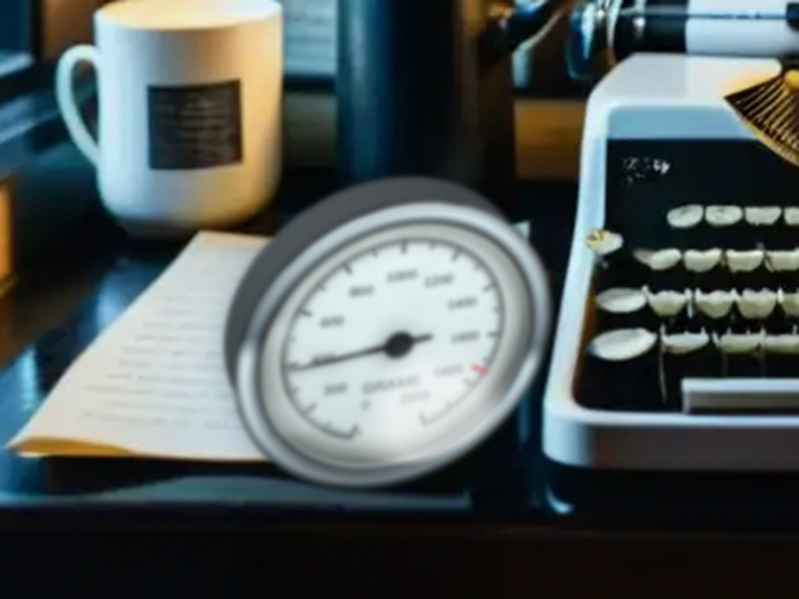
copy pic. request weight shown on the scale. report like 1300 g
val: 400 g
